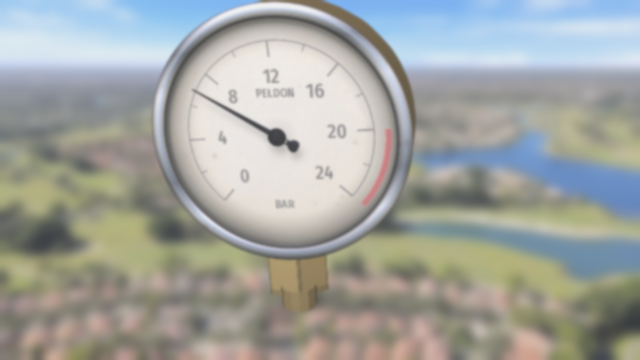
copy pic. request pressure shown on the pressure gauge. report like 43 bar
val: 7 bar
